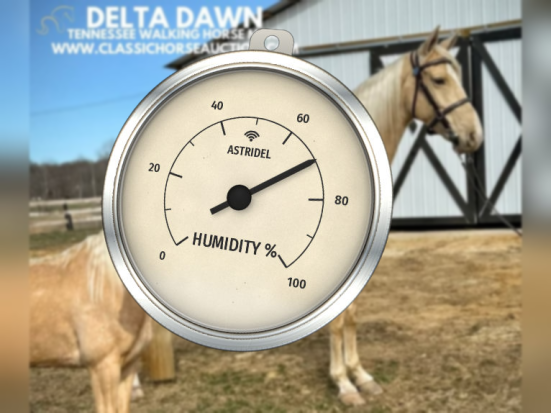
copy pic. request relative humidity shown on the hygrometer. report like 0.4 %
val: 70 %
